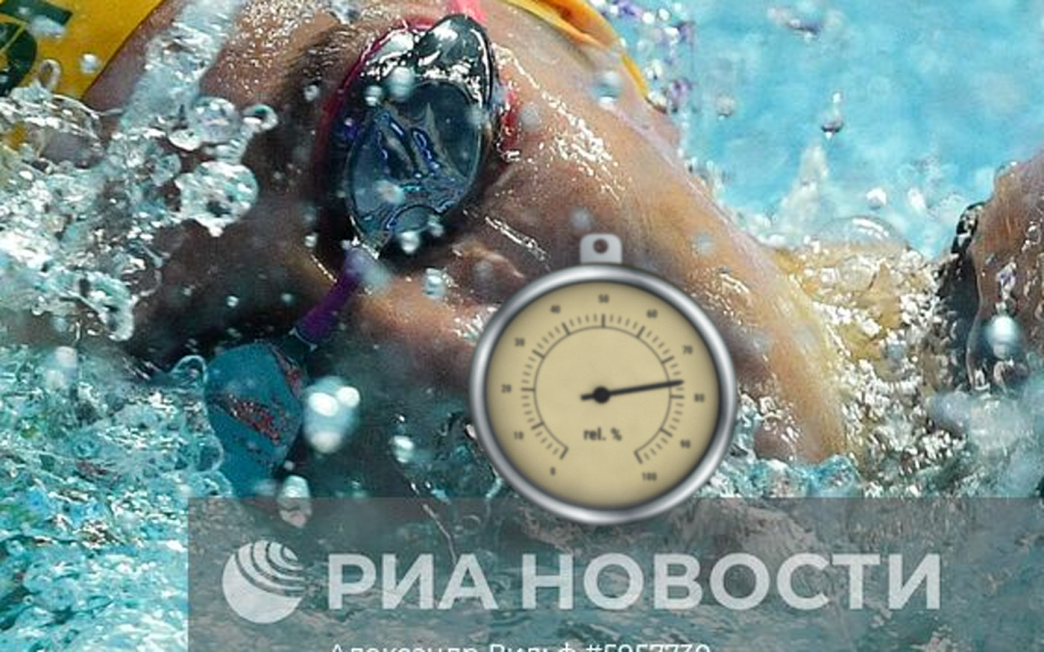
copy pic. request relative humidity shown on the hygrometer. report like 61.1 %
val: 76 %
